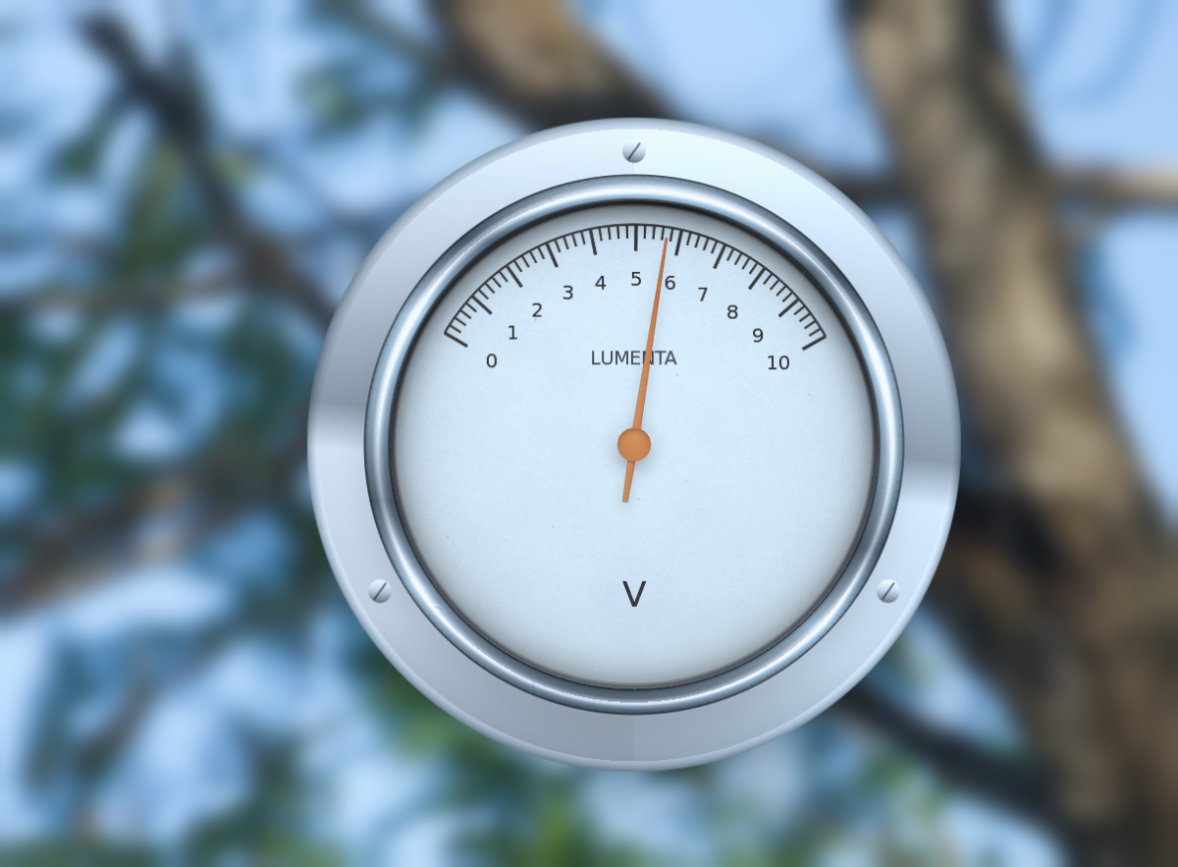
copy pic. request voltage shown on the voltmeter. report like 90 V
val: 5.7 V
